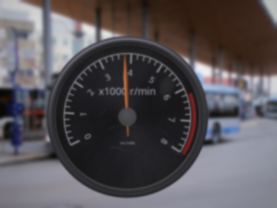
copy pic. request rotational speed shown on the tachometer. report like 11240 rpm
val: 3800 rpm
